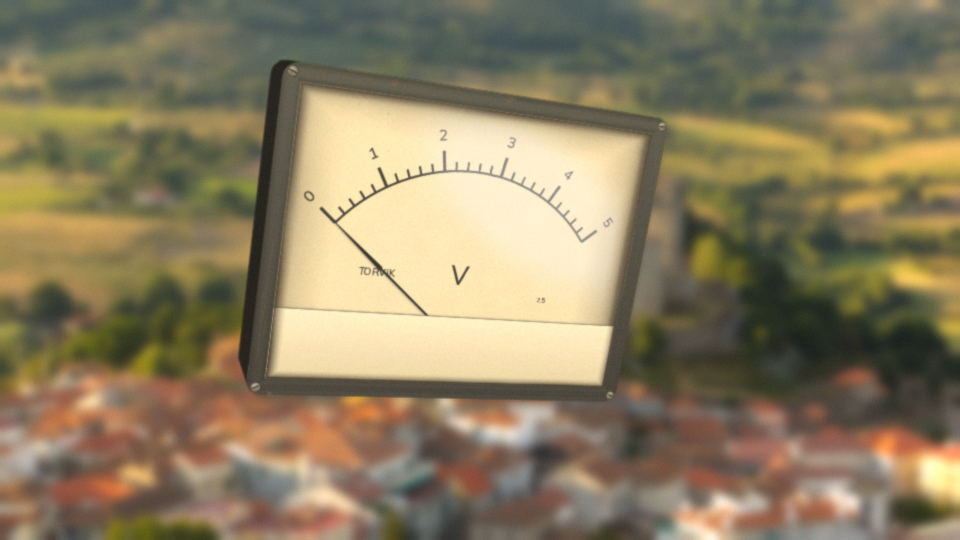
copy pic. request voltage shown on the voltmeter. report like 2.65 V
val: 0 V
